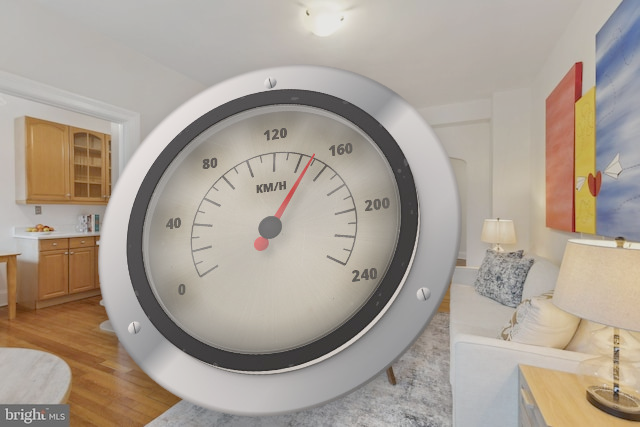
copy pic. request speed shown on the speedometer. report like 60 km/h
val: 150 km/h
